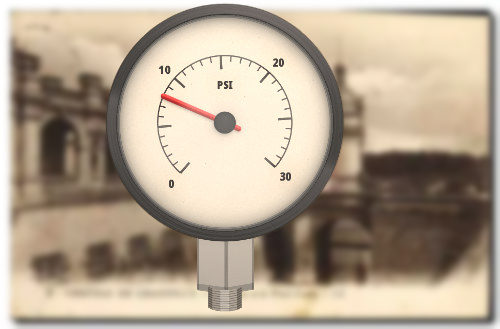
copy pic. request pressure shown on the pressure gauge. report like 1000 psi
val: 8 psi
